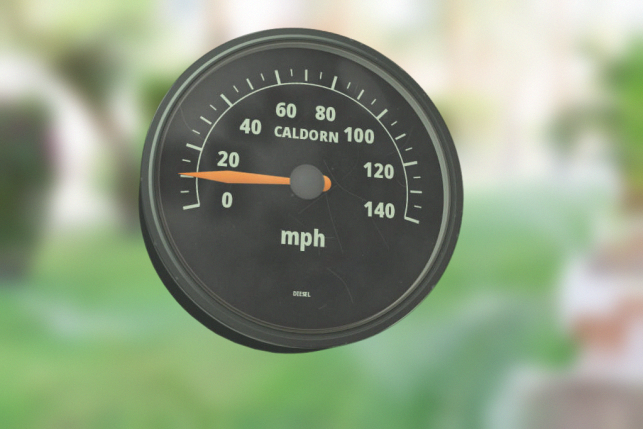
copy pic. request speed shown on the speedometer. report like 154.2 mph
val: 10 mph
